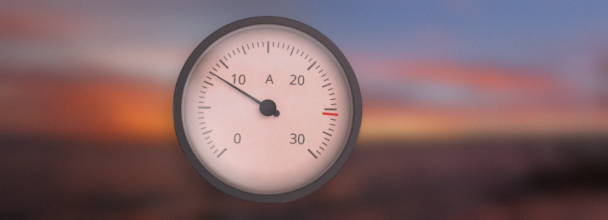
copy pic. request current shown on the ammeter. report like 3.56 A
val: 8.5 A
